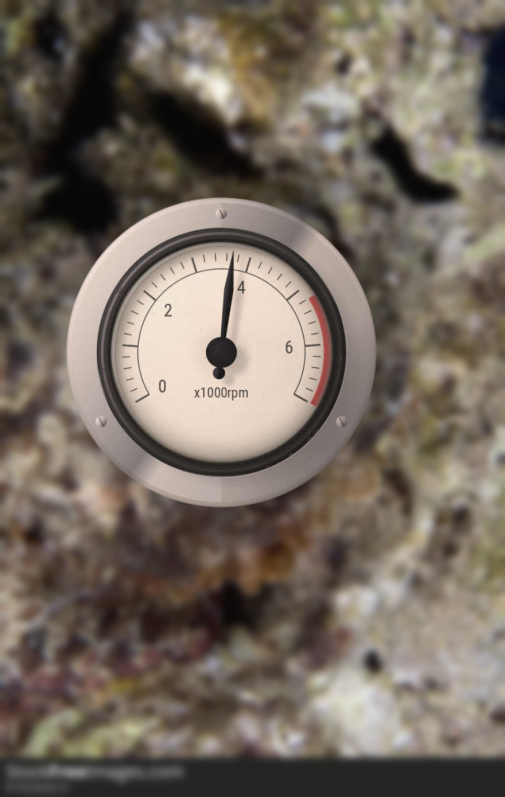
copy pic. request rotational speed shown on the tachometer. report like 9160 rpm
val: 3700 rpm
